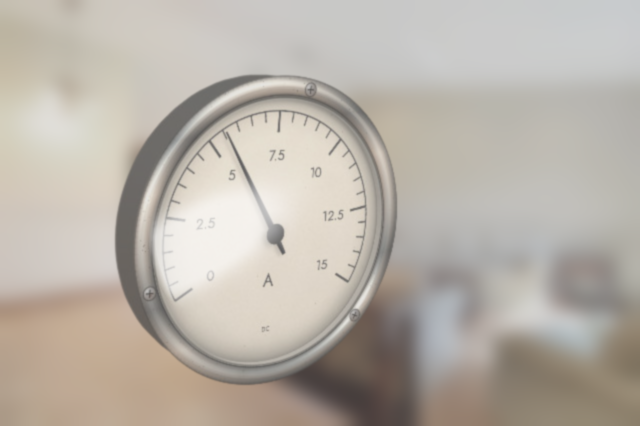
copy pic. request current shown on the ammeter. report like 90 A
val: 5.5 A
